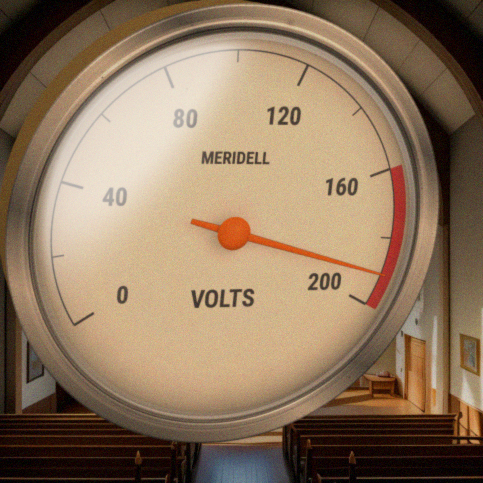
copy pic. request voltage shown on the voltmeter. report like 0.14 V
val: 190 V
